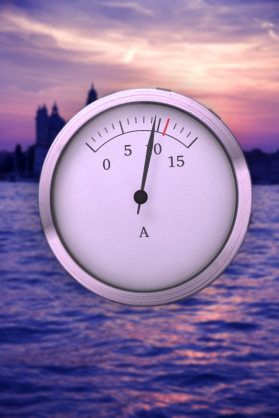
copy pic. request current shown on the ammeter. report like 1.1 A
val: 9.5 A
